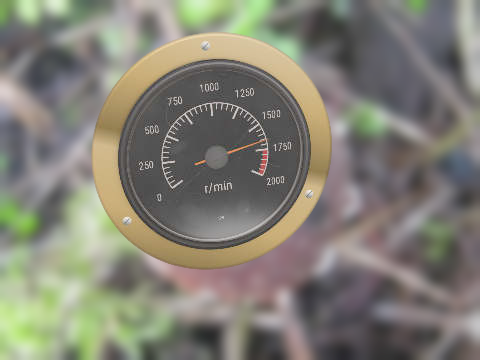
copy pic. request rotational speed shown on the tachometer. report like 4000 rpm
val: 1650 rpm
